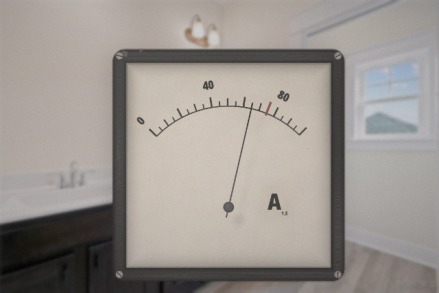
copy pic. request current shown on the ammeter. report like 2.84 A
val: 65 A
